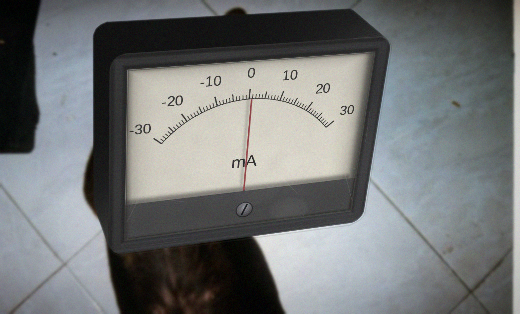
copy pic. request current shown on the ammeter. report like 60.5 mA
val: 0 mA
